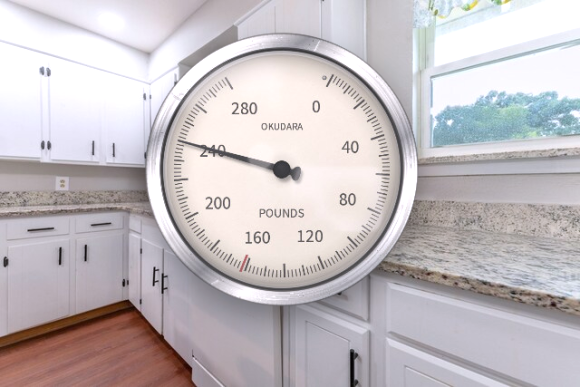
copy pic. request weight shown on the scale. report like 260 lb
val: 240 lb
